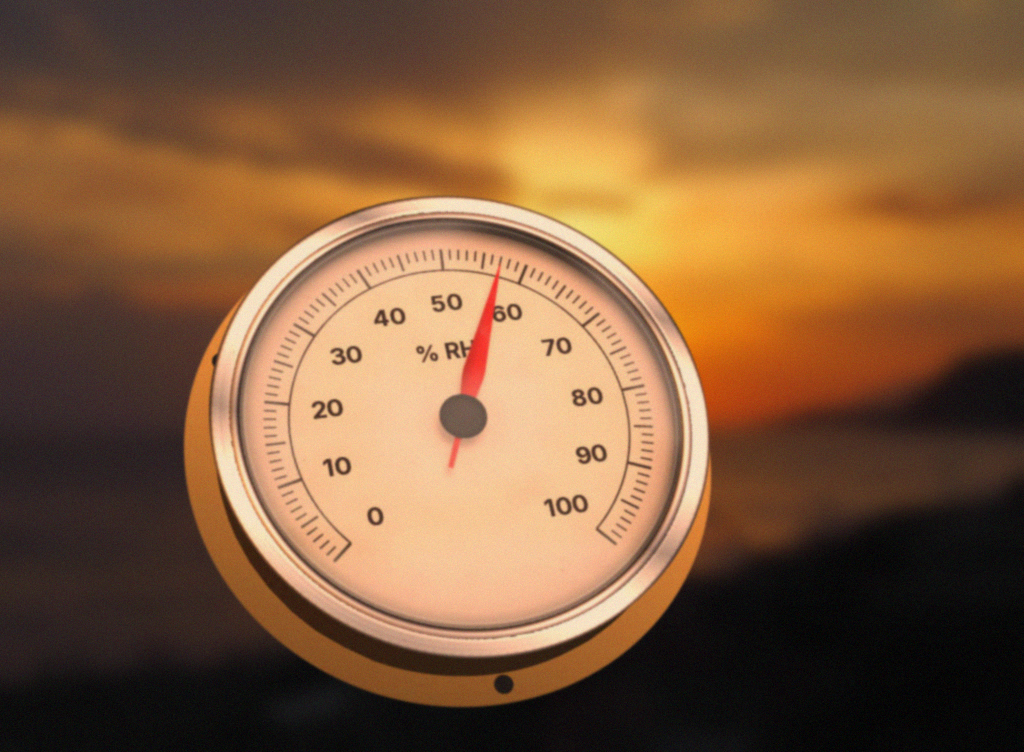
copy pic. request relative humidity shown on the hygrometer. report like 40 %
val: 57 %
